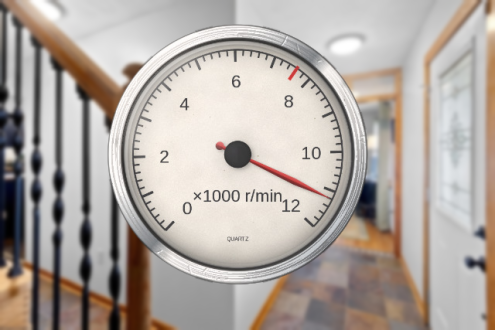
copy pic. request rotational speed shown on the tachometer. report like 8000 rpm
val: 11200 rpm
